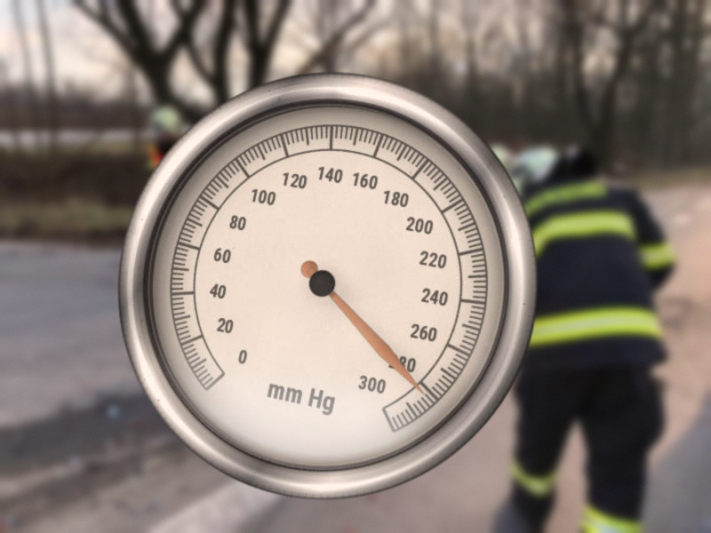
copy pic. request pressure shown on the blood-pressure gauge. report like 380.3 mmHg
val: 282 mmHg
